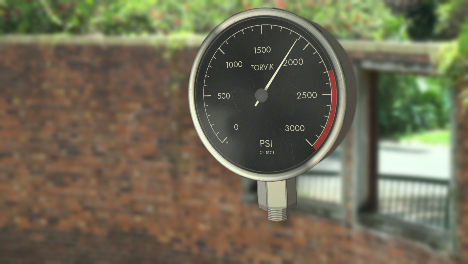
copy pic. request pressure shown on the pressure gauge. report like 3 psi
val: 1900 psi
